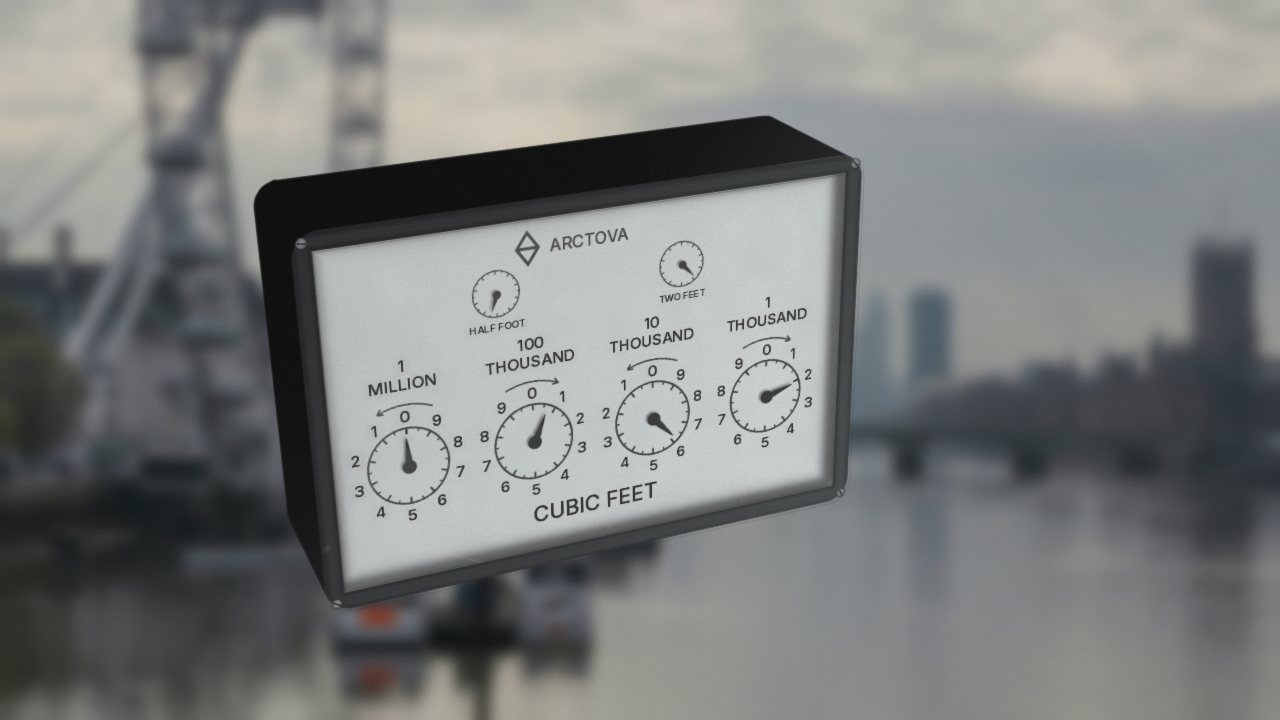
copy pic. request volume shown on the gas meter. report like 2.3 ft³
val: 6200 ft³
